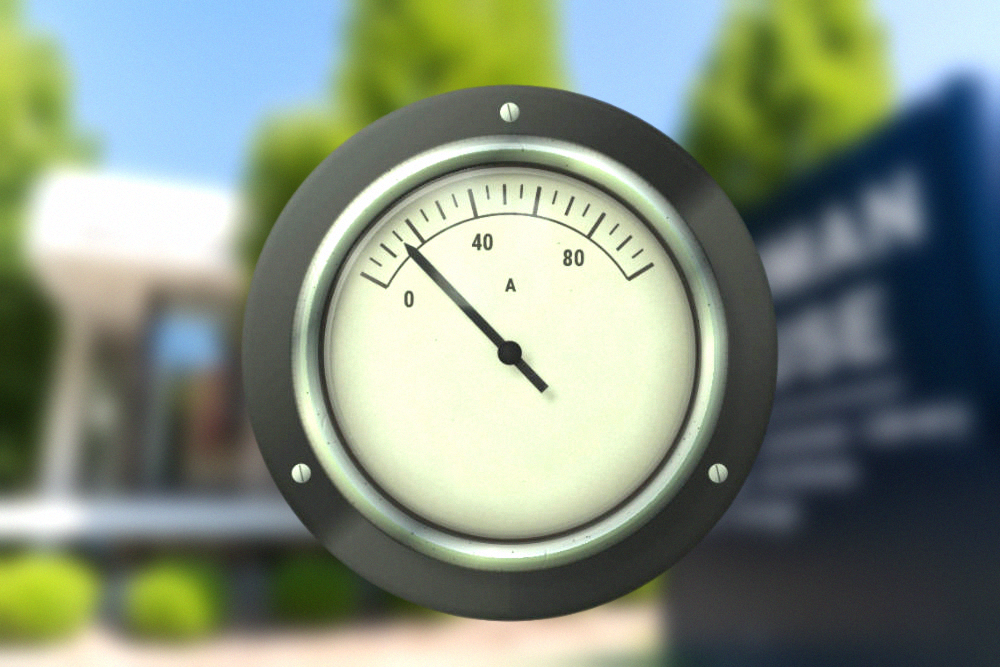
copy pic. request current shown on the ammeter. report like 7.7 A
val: 15 A
